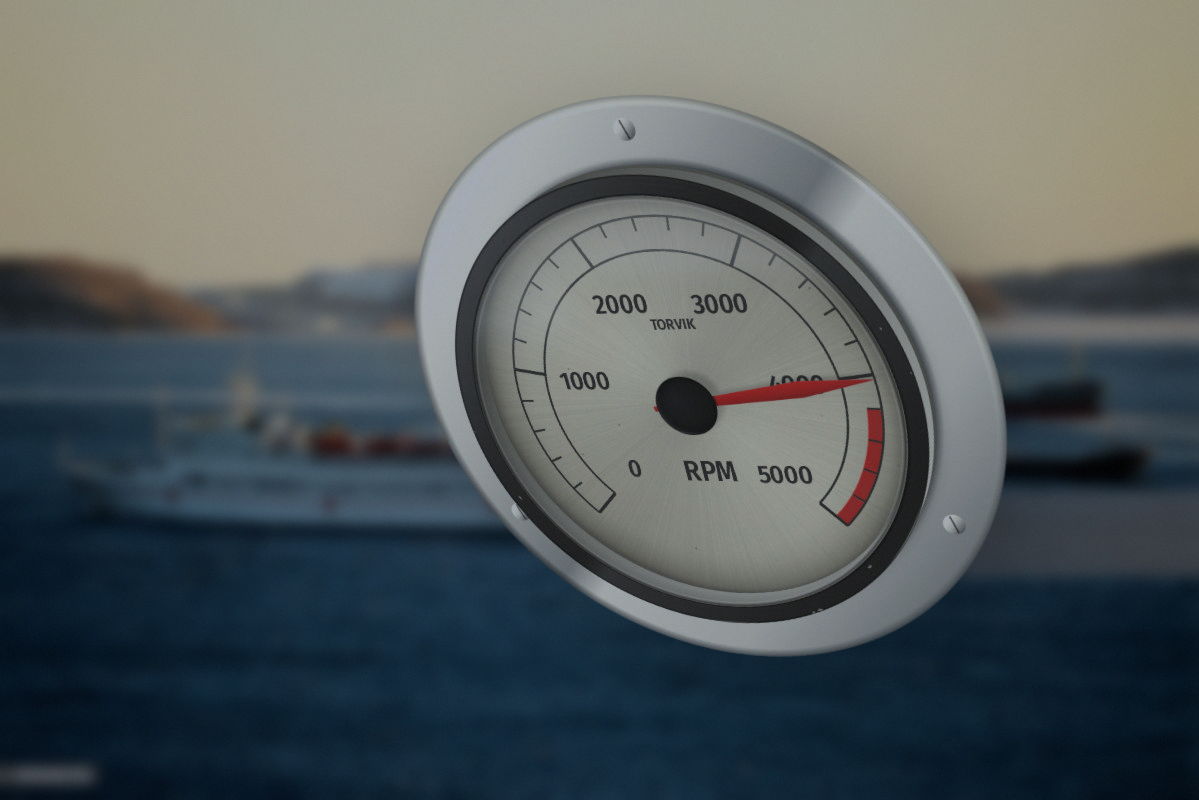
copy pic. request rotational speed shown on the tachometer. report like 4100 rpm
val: 4000 rpm
